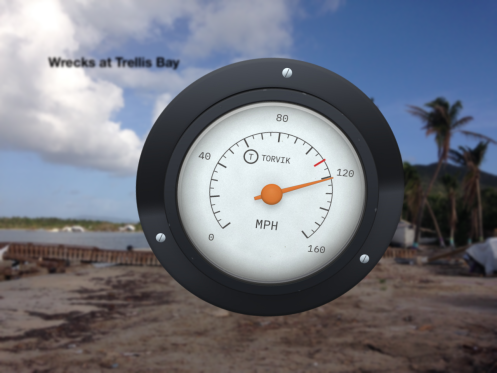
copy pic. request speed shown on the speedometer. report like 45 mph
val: 120 mph
